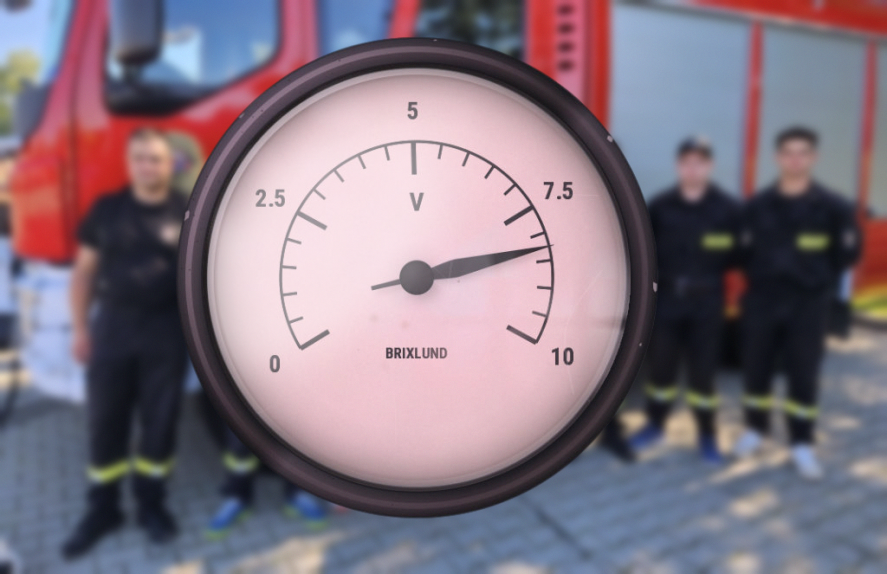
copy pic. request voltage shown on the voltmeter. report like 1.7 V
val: 8.25 V
